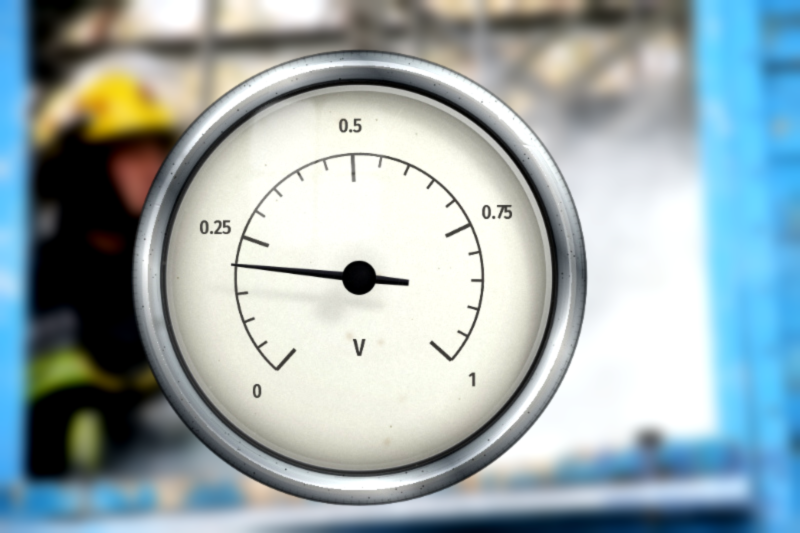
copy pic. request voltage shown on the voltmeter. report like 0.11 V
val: 0.2 V
